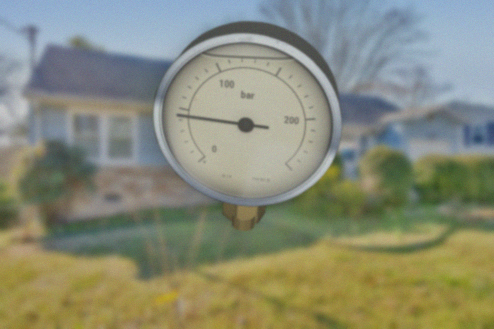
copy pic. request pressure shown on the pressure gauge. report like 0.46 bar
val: 45 bar
